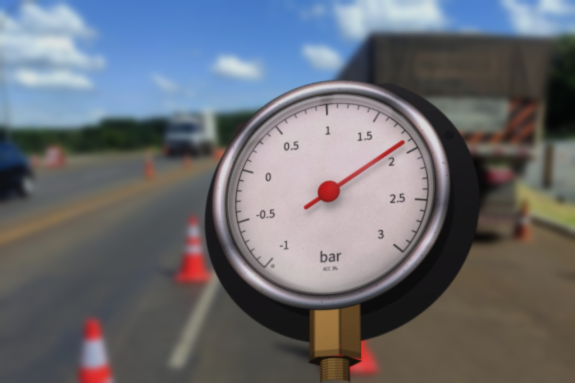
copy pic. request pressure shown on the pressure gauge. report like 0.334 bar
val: 1.9 bar
